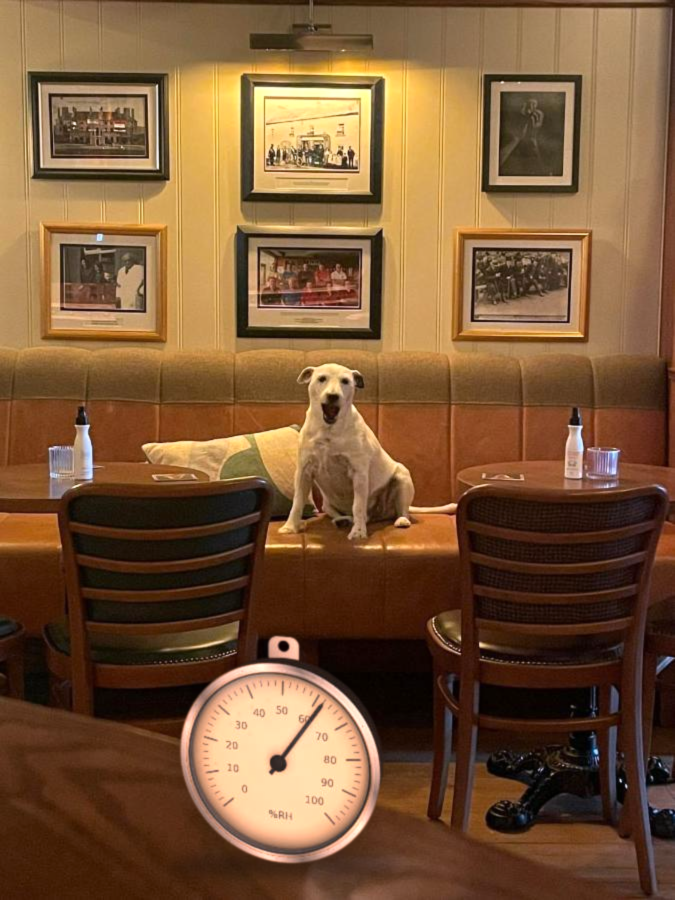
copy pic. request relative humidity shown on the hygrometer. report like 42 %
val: 62 %
